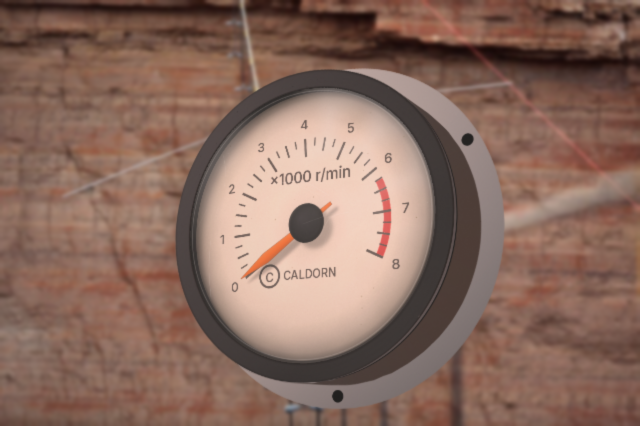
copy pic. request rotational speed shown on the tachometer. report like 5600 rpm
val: 0 rpm
